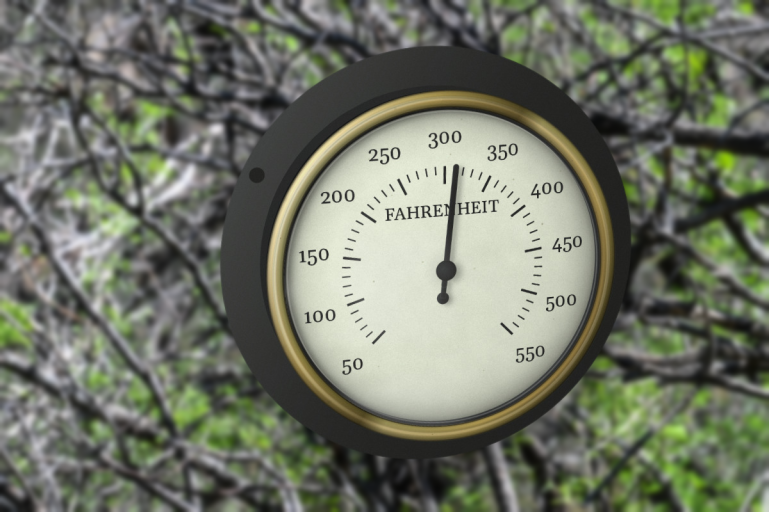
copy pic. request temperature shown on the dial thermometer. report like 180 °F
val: 310 °F
